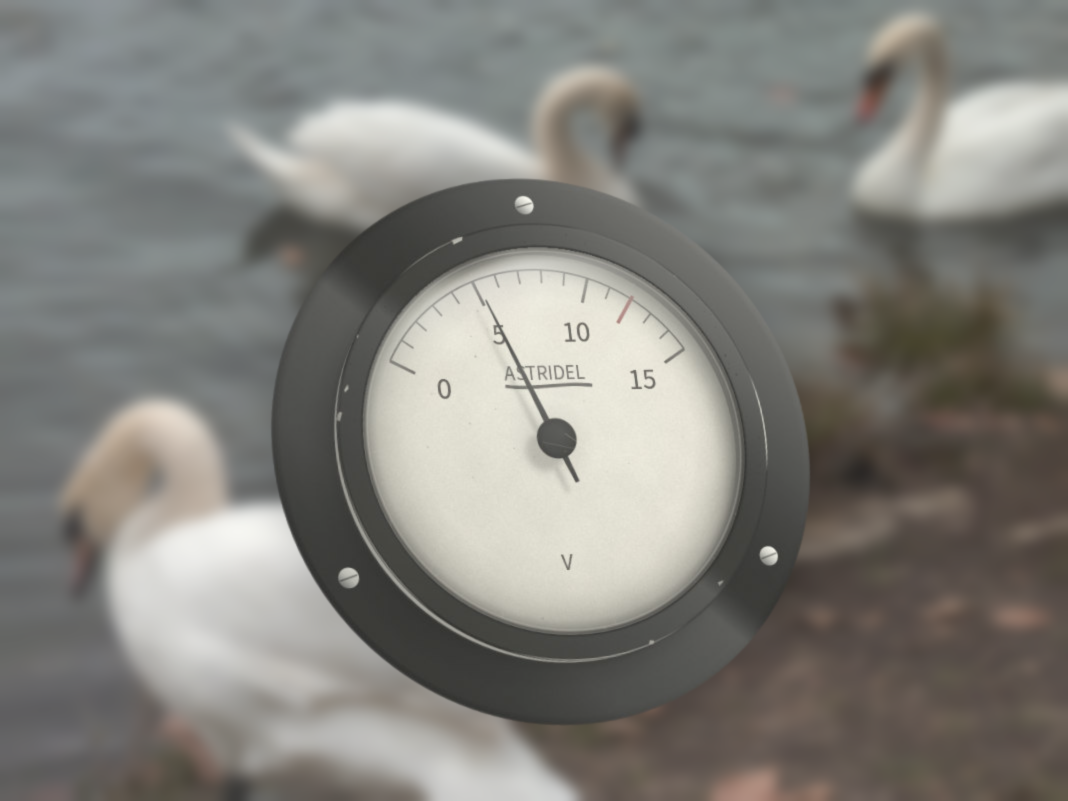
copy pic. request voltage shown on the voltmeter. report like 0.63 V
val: 5 V
